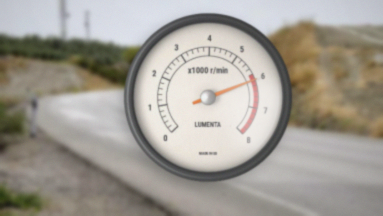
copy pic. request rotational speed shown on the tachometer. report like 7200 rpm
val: 6000 rpm
